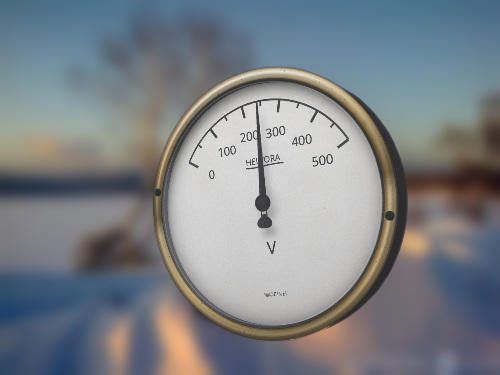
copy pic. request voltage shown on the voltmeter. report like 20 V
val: 250 V
